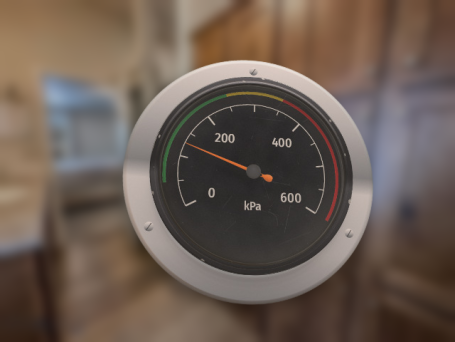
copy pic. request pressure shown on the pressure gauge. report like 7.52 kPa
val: 125 kPa
